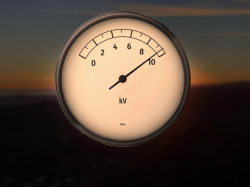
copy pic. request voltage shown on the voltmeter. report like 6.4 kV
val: 9.5 kV
